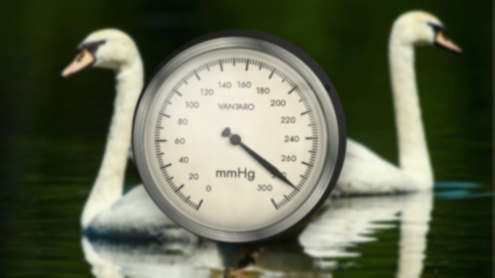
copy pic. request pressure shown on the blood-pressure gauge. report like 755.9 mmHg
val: 280 mmHg
